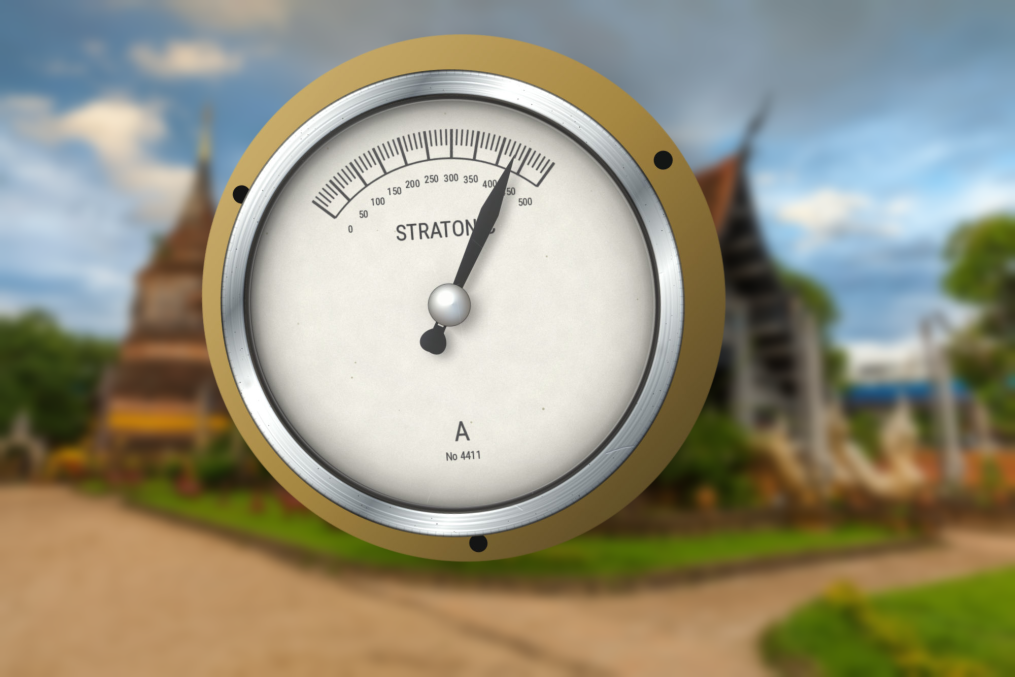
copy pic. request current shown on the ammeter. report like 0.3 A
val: 430 A
